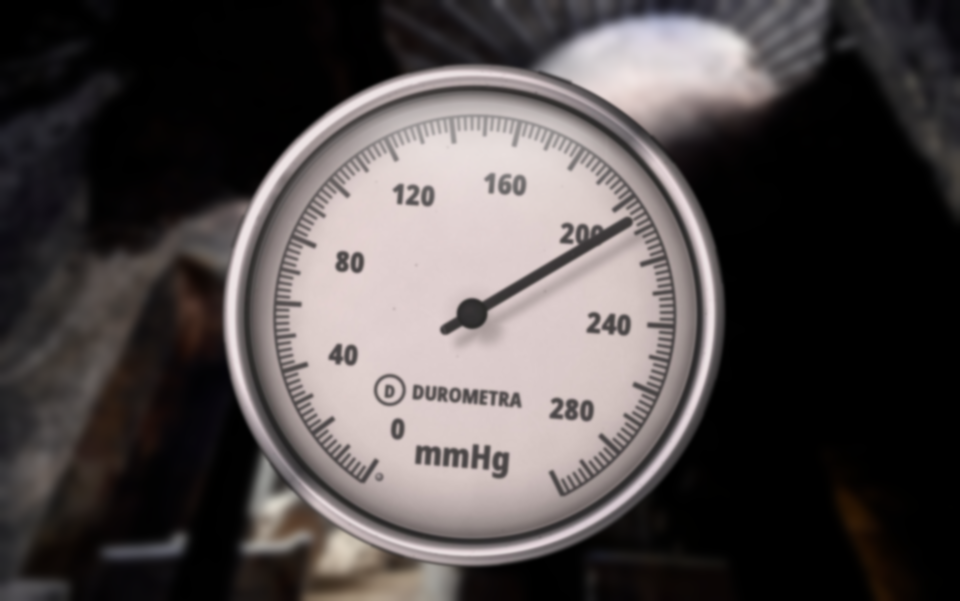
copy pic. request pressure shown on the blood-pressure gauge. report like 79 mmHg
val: 206 mmHg
